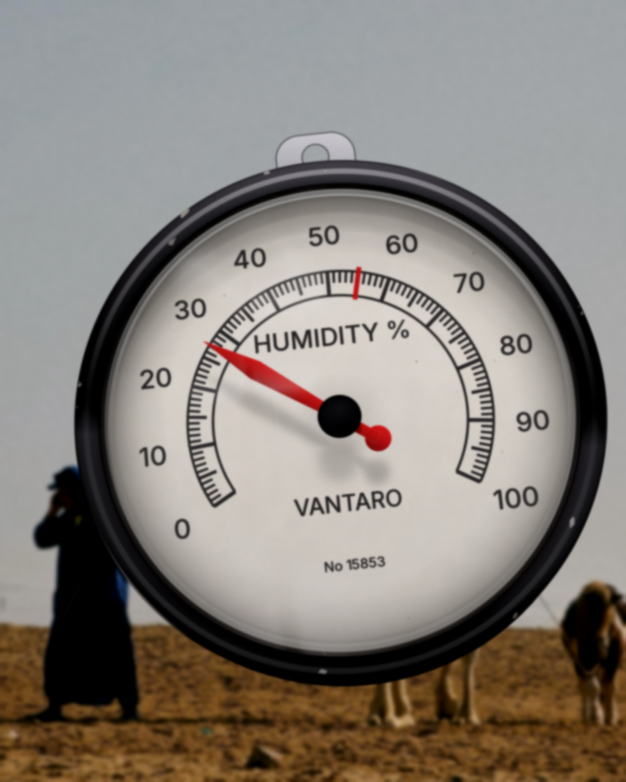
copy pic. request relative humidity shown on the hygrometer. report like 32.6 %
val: 27 %
